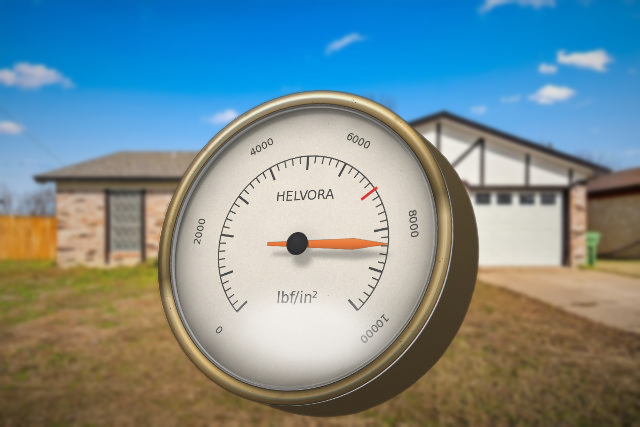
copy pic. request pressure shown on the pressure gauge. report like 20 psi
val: 8400 psi
